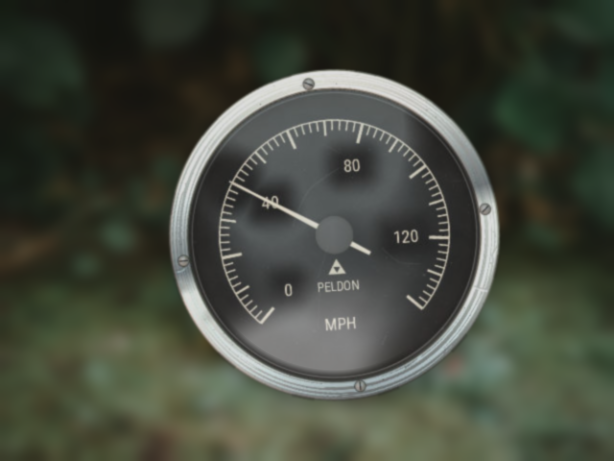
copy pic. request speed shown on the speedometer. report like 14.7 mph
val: 40 mph
